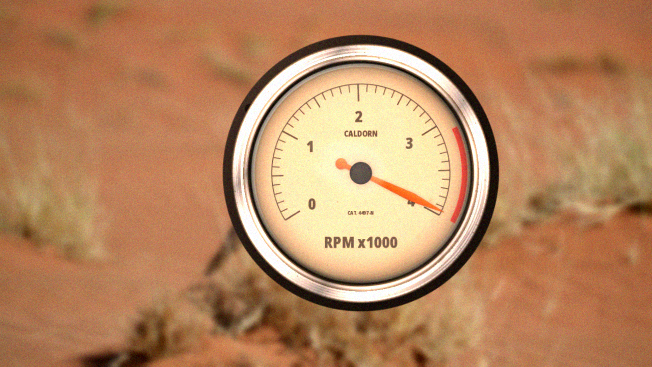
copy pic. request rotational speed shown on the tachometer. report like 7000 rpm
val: 3950 rpm
